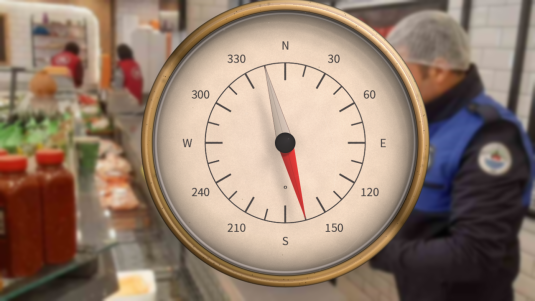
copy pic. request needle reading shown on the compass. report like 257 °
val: 165 °
